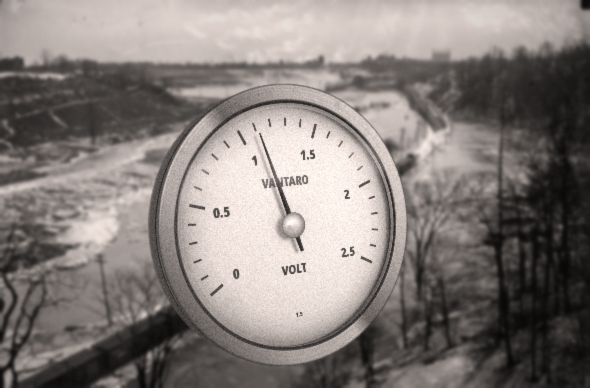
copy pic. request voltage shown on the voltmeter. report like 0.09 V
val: 1.1 V
